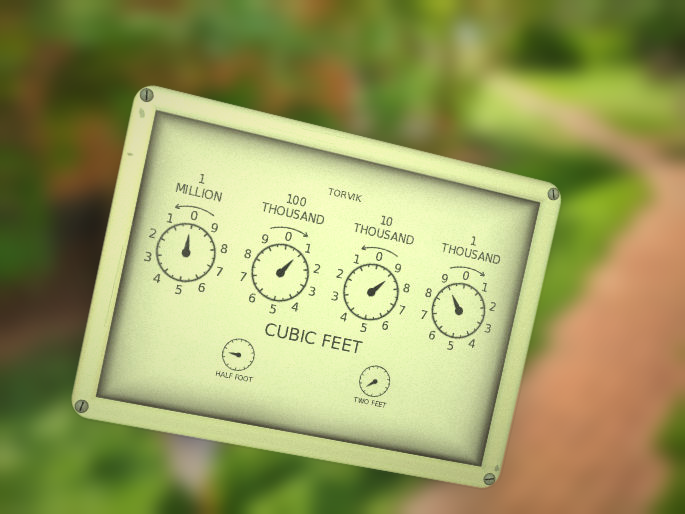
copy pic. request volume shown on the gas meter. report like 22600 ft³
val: 8900 ft³
